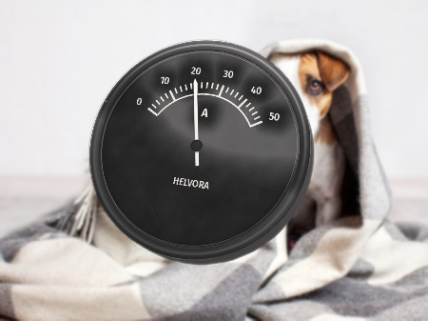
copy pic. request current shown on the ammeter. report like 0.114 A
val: 20 A
